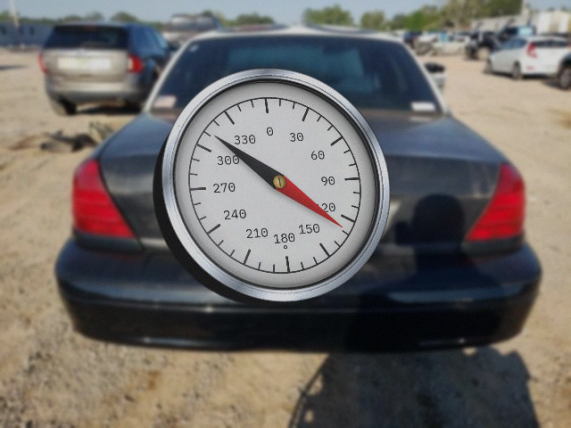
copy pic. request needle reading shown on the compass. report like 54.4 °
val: 130 °
